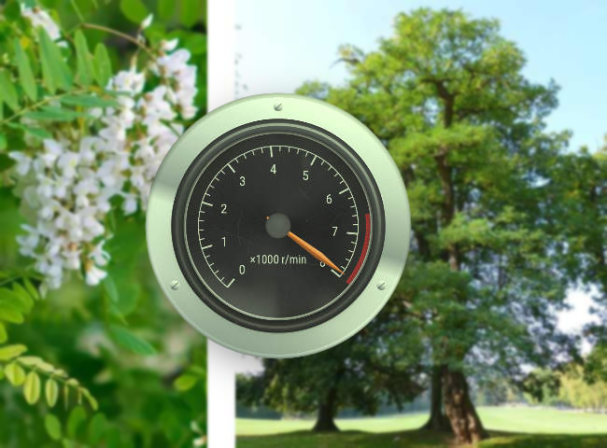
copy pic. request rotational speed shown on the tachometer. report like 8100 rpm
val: 7900 rpm
